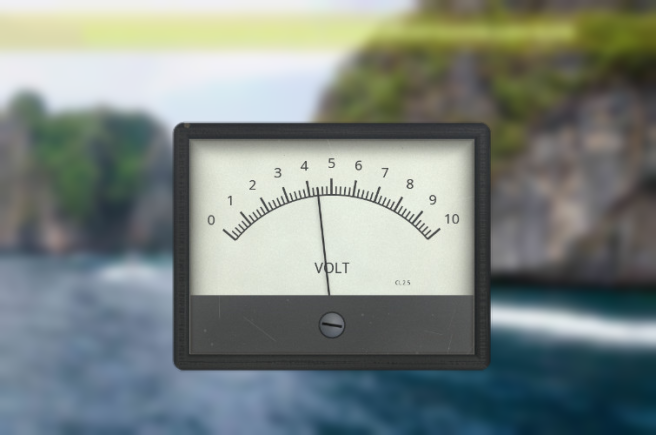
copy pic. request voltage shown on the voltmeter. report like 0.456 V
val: 4.4 V
